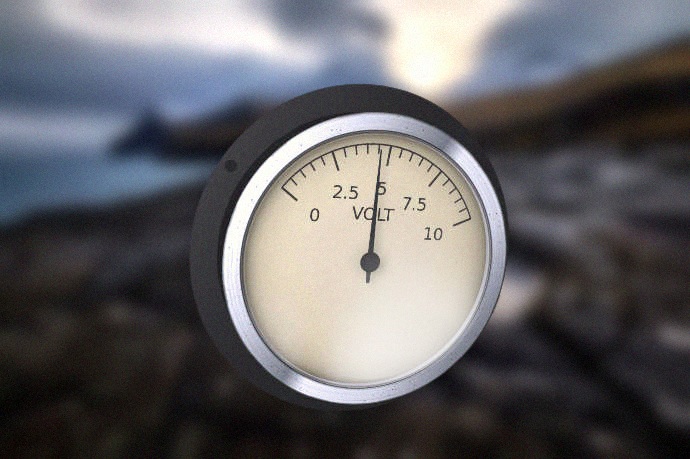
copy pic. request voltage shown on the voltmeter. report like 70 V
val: 4.5 V
